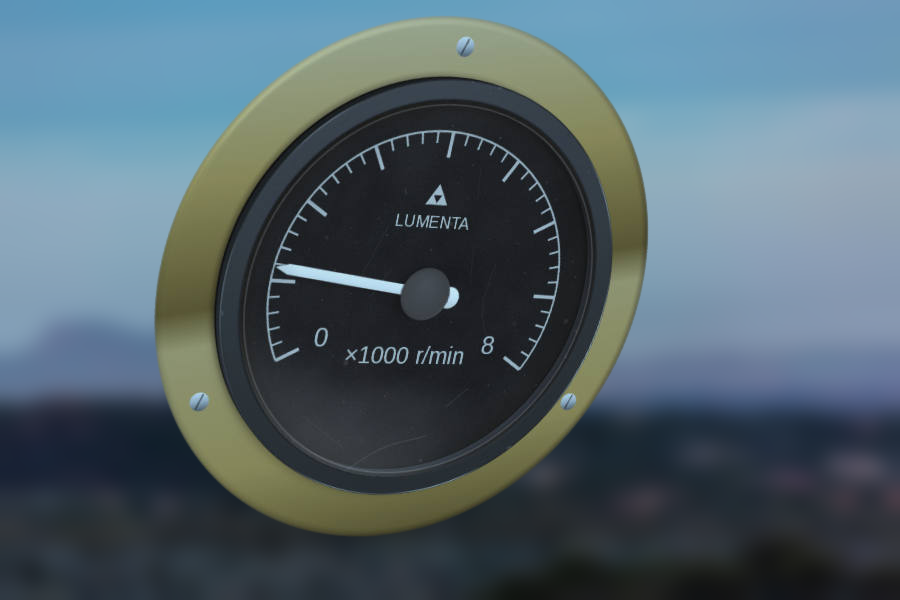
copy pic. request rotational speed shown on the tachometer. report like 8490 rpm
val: 1200 rpm
